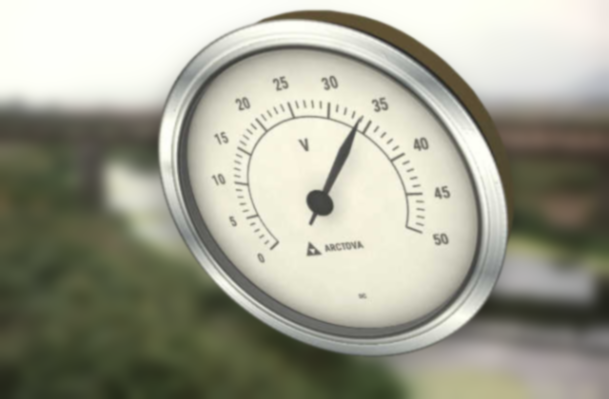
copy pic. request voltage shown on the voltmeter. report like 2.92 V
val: 34 V
